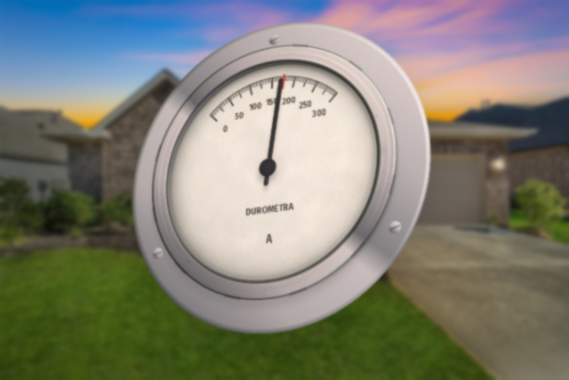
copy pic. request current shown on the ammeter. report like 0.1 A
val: 175 A
